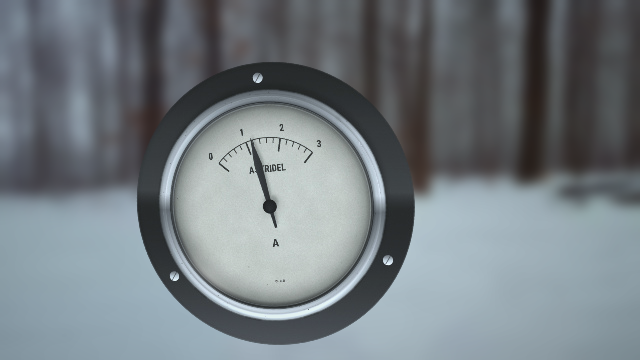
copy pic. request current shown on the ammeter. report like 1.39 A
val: 1.2 A
